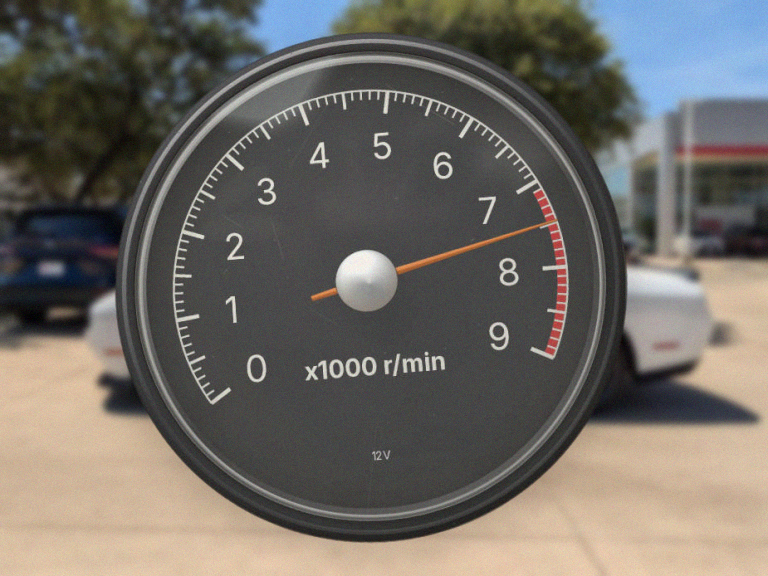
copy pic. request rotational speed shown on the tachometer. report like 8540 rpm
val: 7500 rpm
